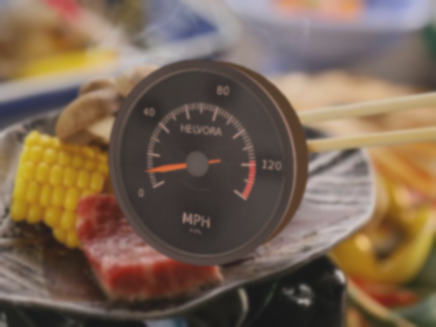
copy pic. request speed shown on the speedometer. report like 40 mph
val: 10 mph
